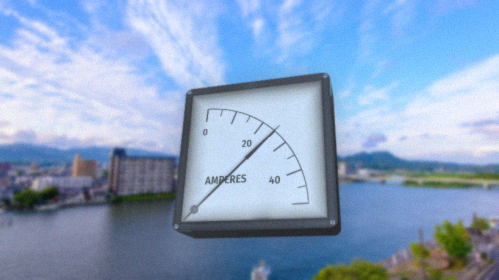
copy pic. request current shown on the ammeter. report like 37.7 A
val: 25 A
